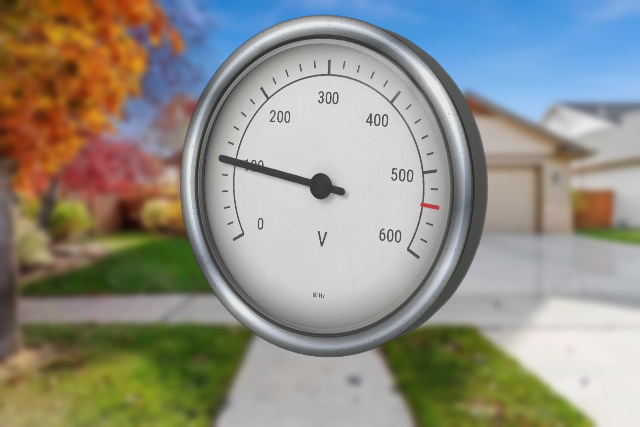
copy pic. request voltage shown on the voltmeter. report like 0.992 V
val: 100 V
